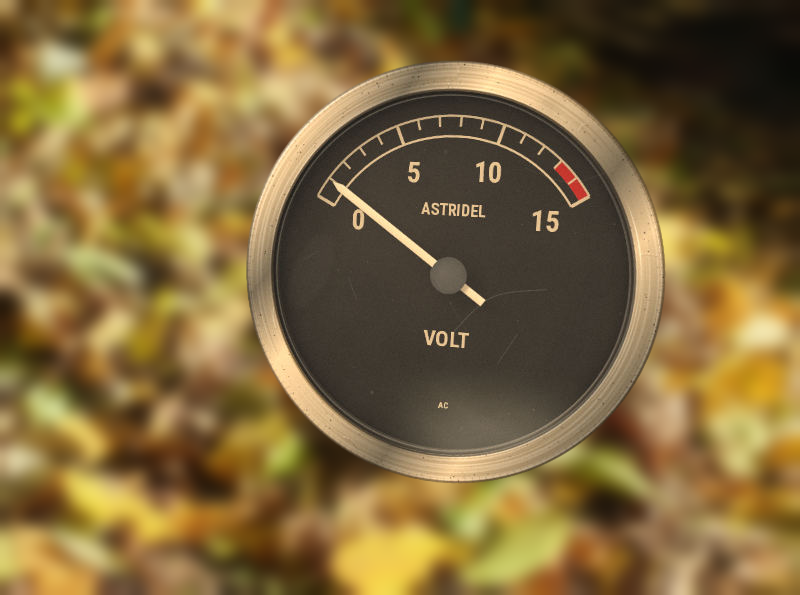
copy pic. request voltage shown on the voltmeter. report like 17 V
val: 1 V
